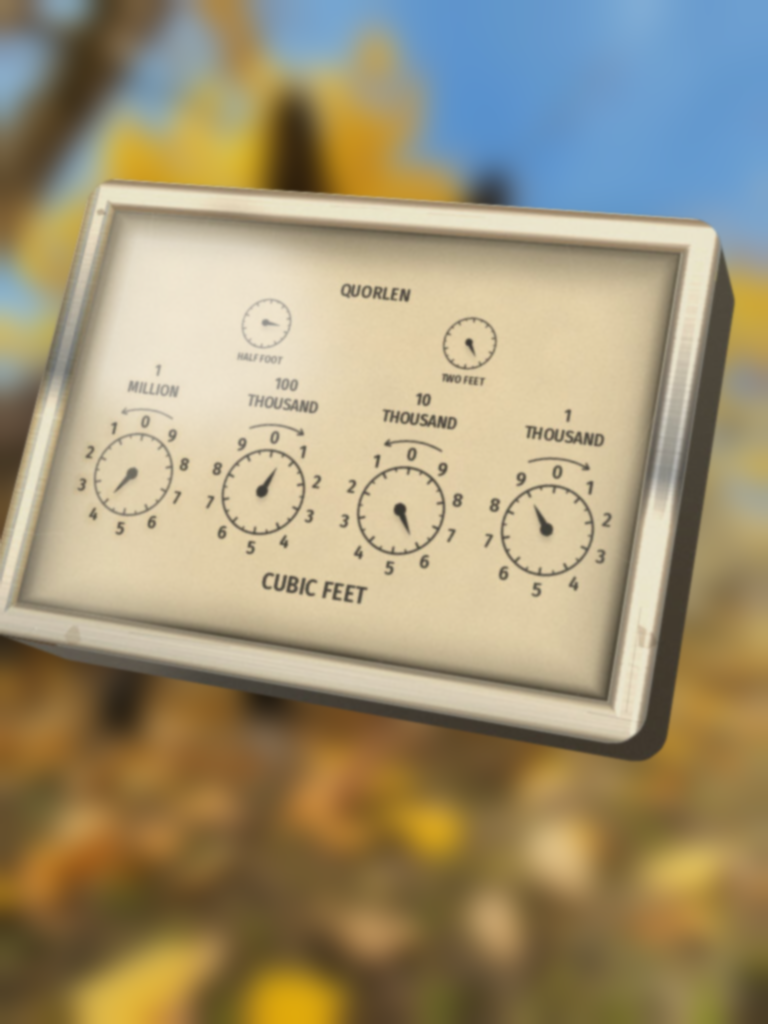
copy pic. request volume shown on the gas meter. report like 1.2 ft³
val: 405900 ft³
